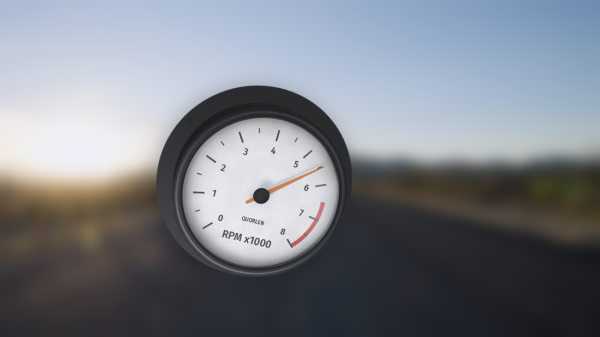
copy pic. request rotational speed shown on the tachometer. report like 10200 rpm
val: 5500 rpm
